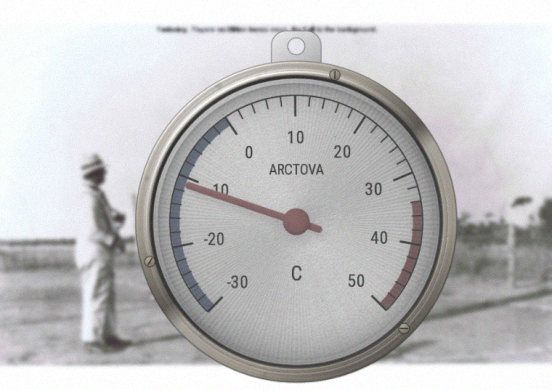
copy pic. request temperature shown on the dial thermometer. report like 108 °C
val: -11 °C
